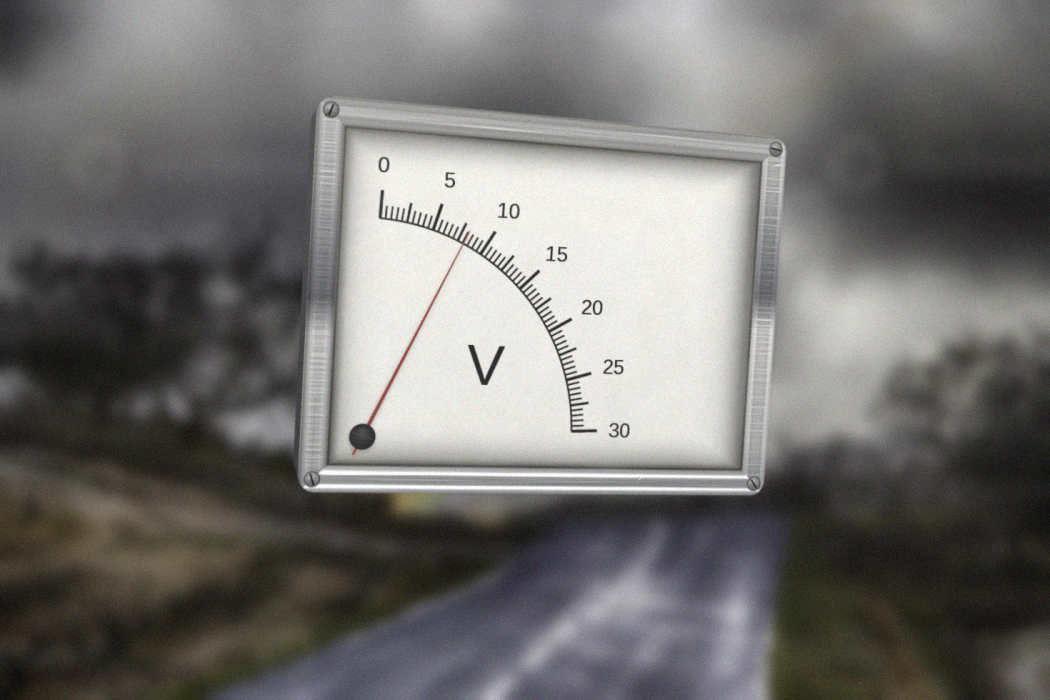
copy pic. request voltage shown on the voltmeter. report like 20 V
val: 8 V
